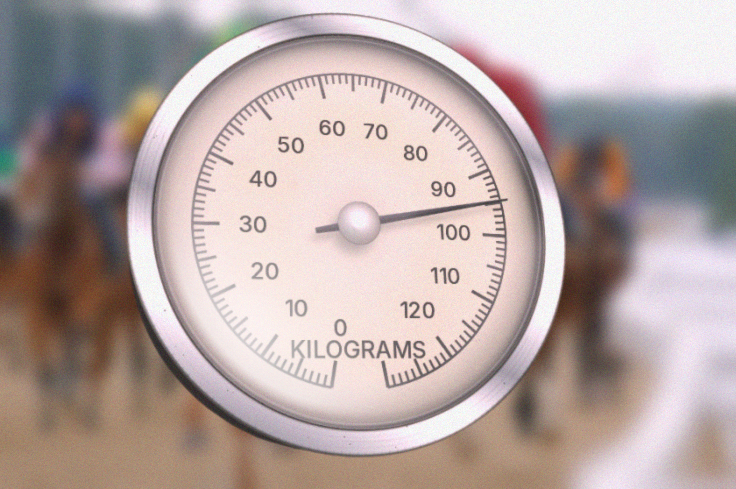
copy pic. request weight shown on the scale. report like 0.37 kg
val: 95 kg
